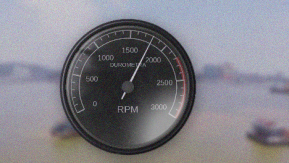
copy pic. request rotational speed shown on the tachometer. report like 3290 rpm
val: 1800 rpm
